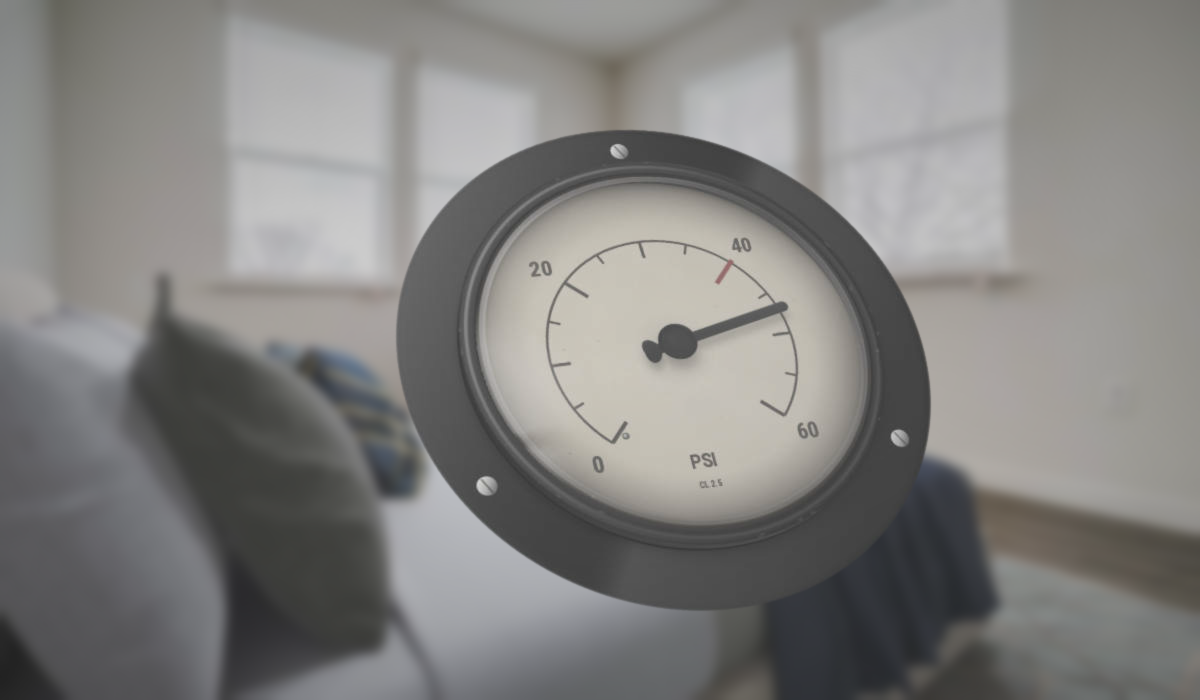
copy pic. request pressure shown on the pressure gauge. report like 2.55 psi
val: 47.5 psi
